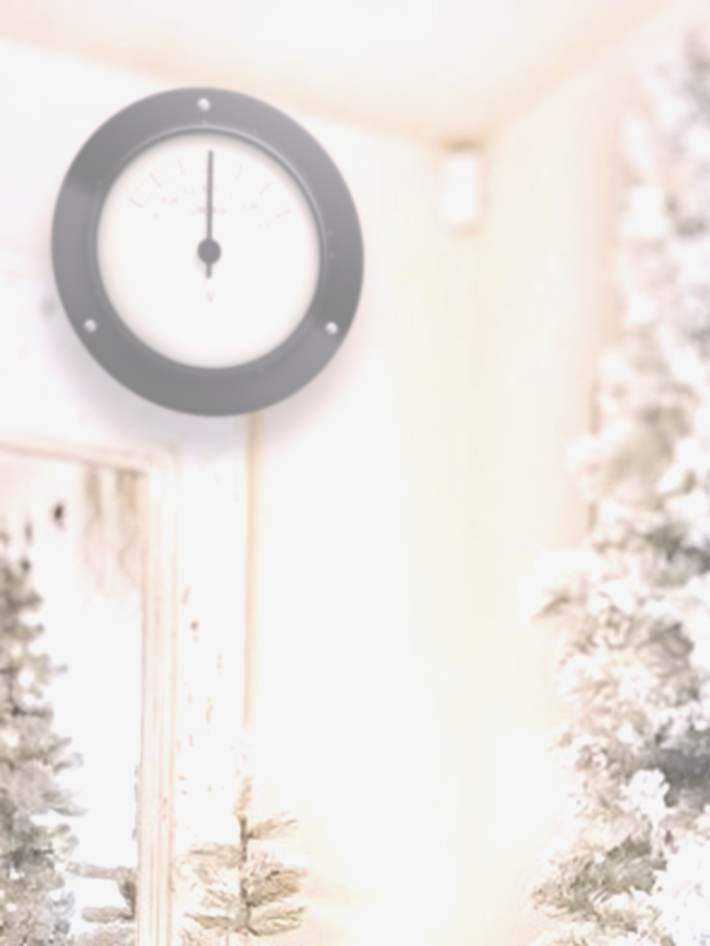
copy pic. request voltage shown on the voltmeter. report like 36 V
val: 0.75 V
